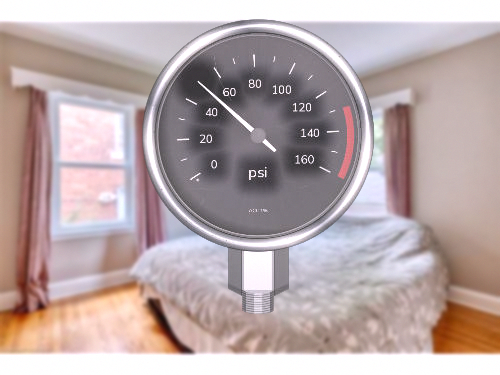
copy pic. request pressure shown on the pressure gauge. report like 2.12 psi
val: 50 psi
